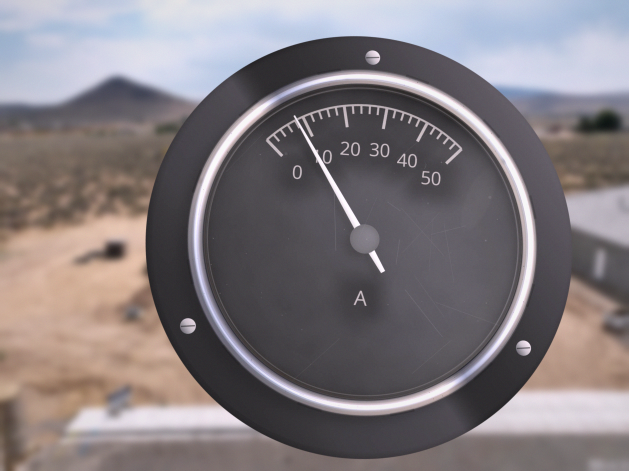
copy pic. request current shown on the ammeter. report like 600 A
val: 8 A
